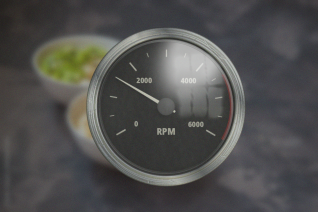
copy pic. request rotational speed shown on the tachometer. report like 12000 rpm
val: 1500 rpm
